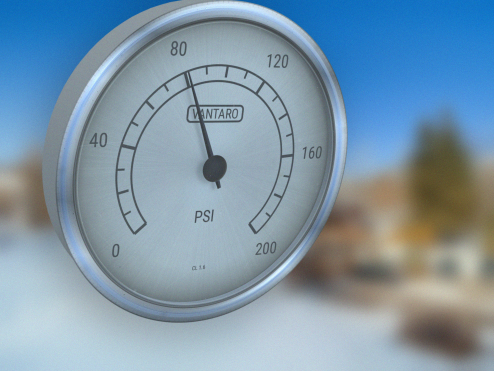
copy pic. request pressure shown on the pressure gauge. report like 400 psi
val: 80 psi
